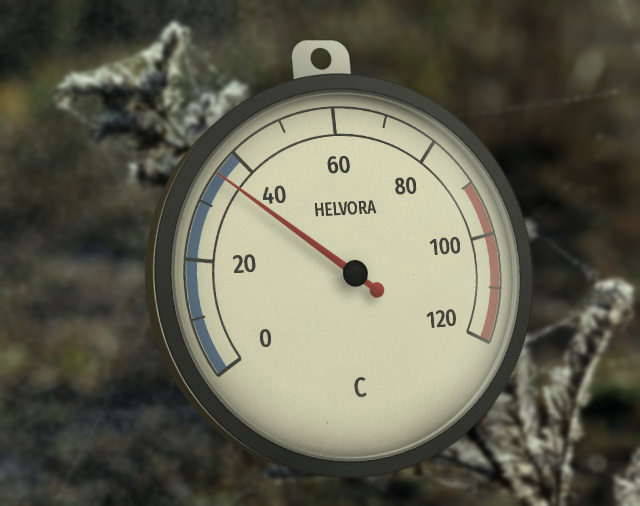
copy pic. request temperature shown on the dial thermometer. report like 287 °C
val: 35 °C
